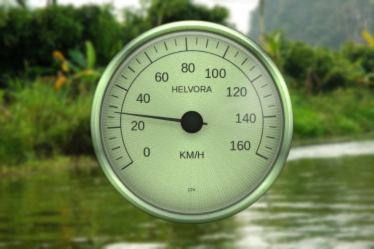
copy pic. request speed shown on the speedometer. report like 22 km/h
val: 27.5 km/h
